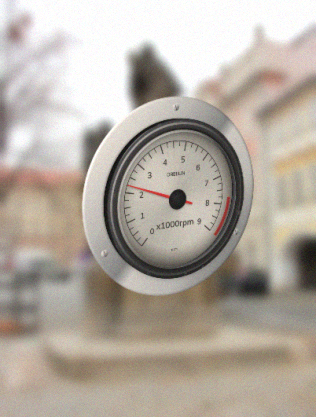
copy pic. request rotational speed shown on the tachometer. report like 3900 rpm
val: 2250 rpm
